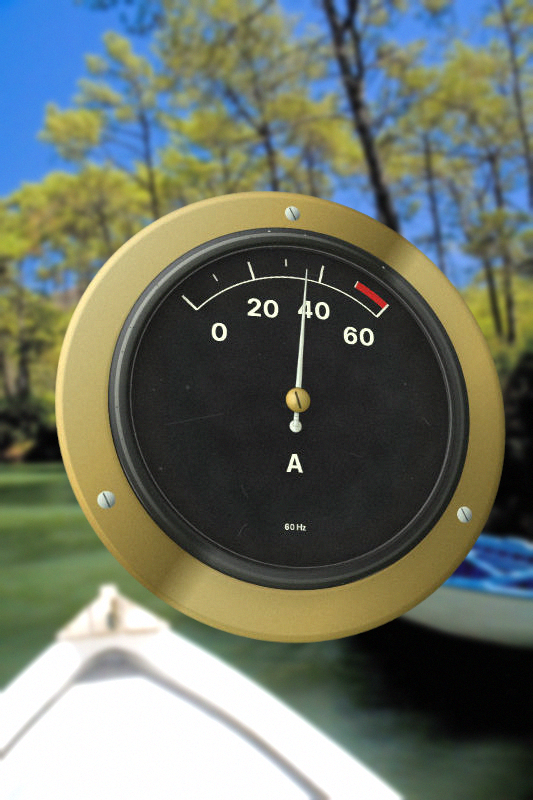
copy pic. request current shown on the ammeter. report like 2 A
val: 35 A
